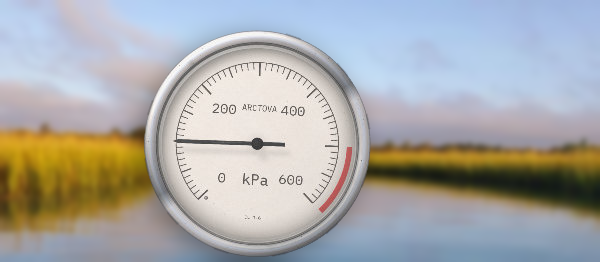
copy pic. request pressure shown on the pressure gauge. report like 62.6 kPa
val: 100 kPa
